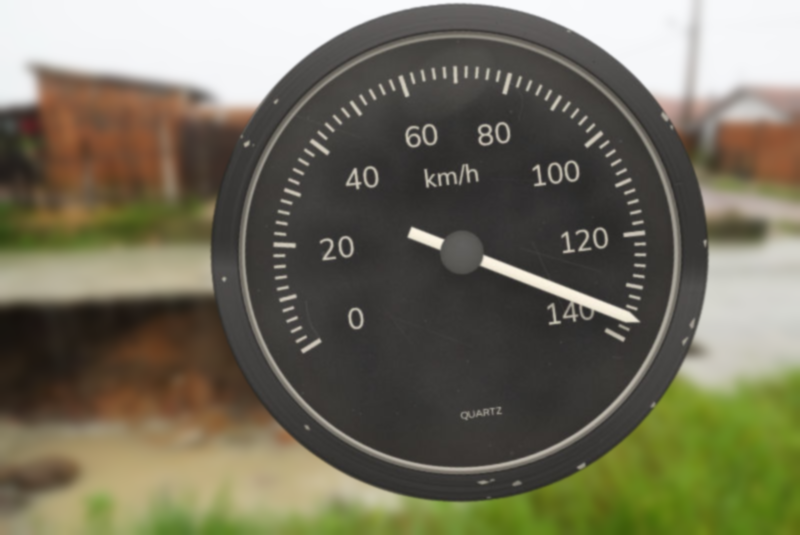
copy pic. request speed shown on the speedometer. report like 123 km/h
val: 136 km/h
